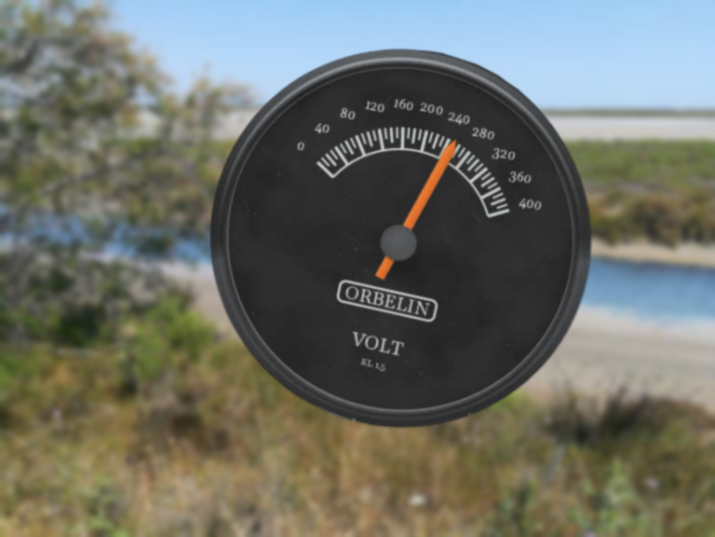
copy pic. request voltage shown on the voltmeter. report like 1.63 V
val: 250 V
